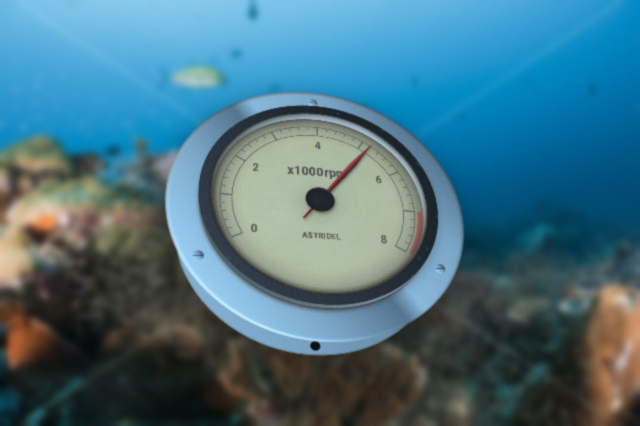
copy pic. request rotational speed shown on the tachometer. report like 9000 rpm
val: 5200 rpm
